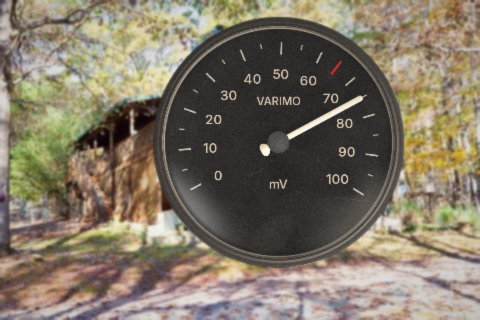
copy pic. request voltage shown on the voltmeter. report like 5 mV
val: 75 mV
